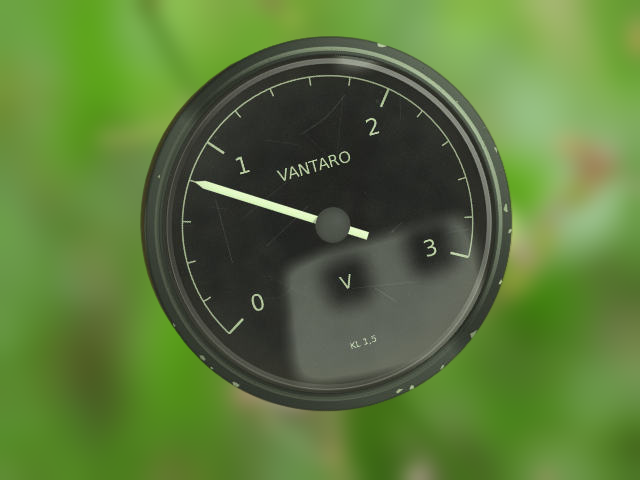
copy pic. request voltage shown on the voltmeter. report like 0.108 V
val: 0.8 V
